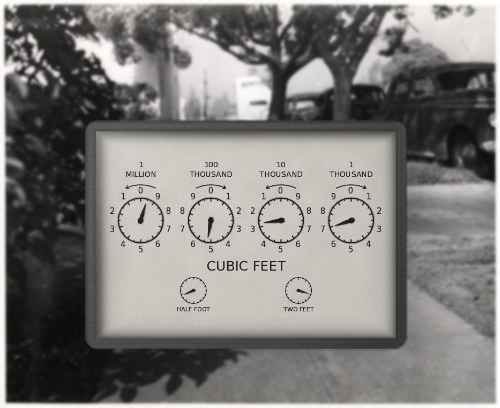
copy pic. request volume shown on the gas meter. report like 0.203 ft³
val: 952700 ft³
